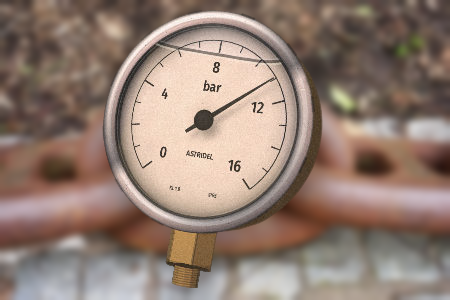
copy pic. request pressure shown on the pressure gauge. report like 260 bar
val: 11 bar
